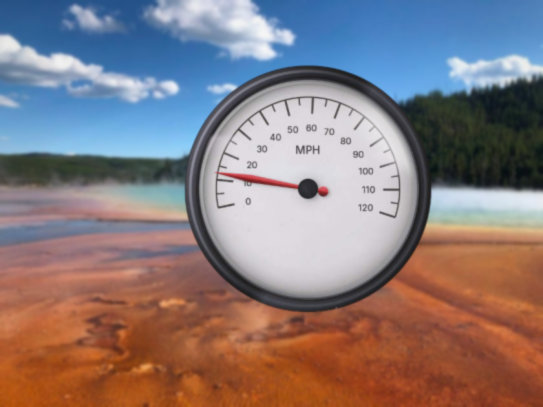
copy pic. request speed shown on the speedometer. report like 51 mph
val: 12.5 mph
